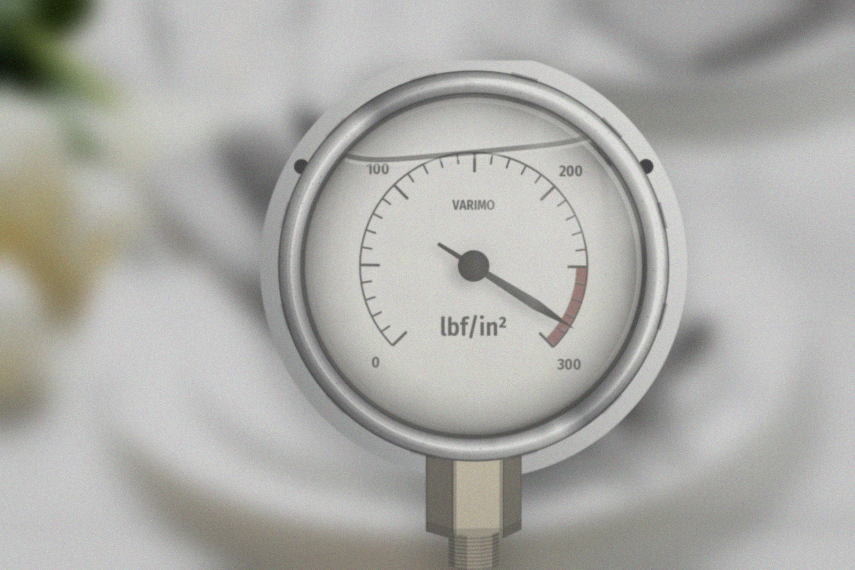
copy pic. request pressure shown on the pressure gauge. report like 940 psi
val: 285 psi
